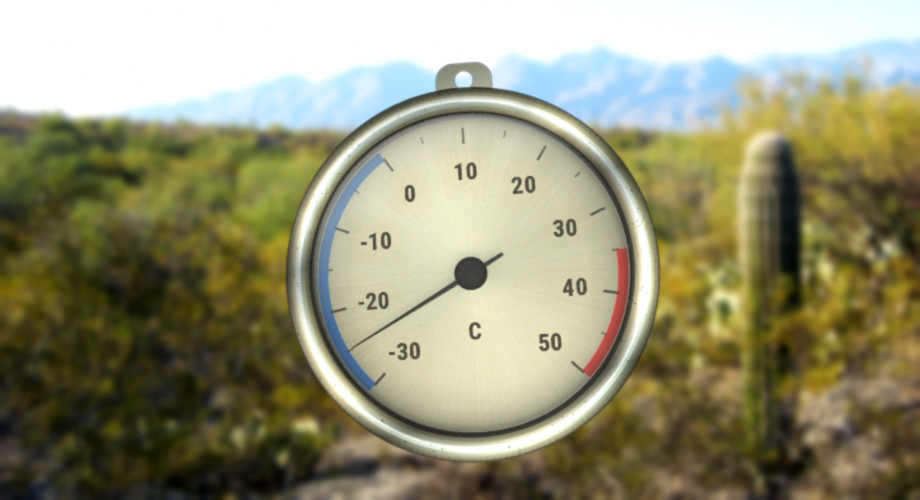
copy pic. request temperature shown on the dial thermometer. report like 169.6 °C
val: -25 °C
